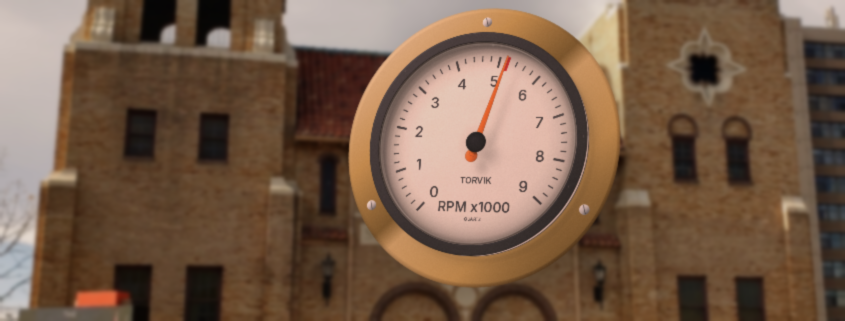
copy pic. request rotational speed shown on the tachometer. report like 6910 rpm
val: 5200 rpm
